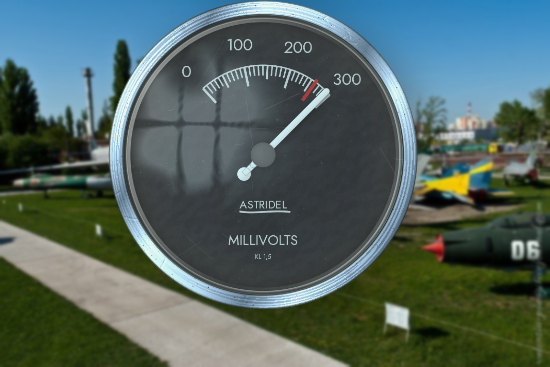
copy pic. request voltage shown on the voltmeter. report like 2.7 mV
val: 290 mV
